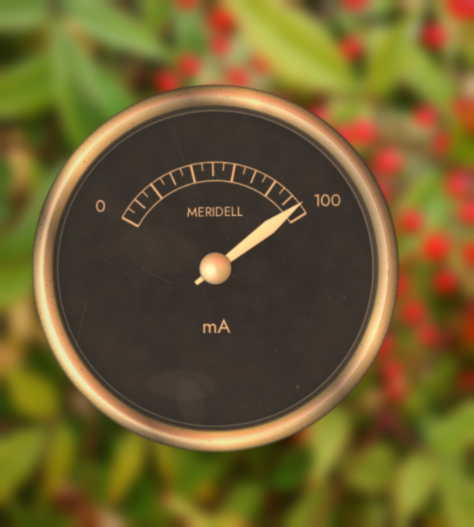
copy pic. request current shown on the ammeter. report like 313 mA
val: 95 mA
